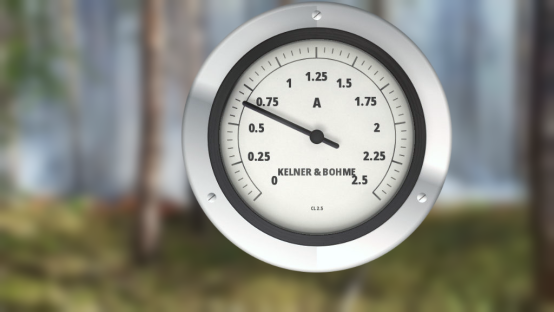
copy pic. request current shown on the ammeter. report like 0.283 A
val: 0.65 A
